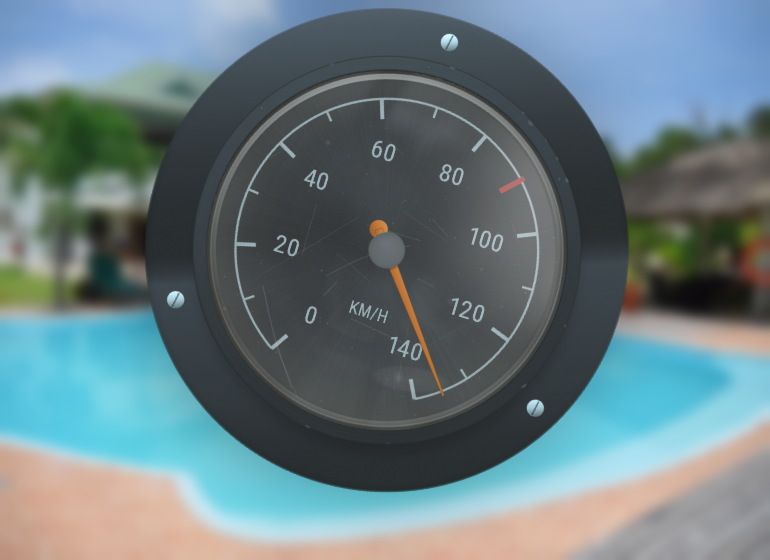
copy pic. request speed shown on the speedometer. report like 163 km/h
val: 135 km/h
